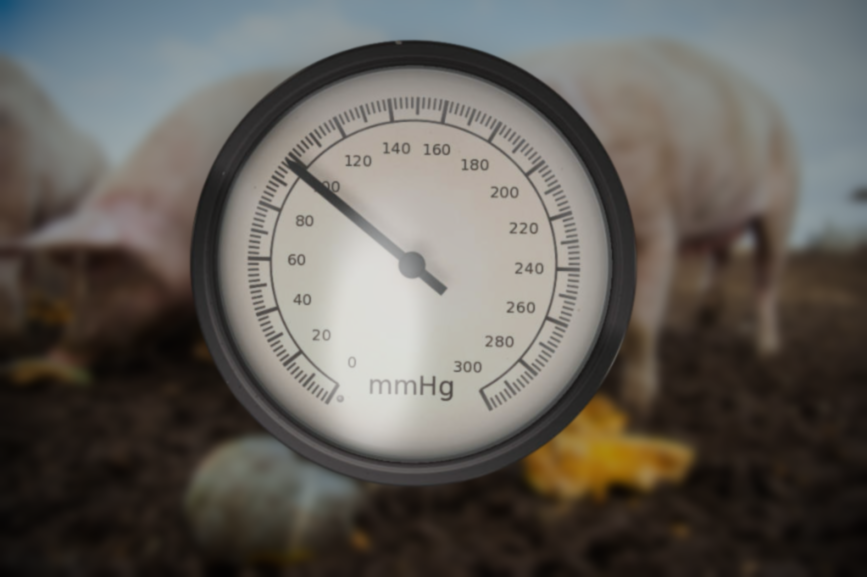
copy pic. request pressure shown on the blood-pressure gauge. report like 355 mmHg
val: 98 mmHg
